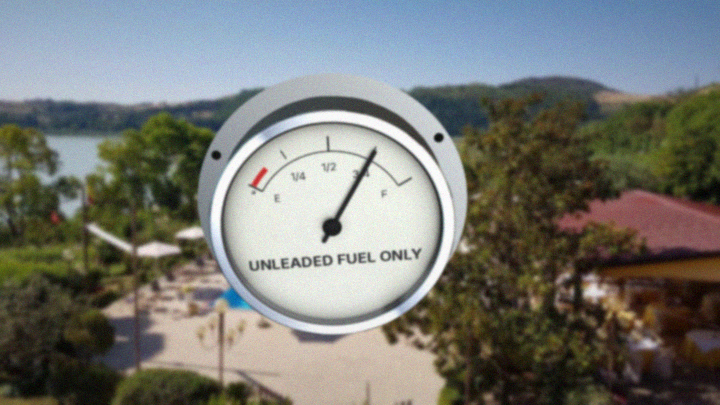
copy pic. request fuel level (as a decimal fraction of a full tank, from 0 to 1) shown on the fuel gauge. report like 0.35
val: 0.75
